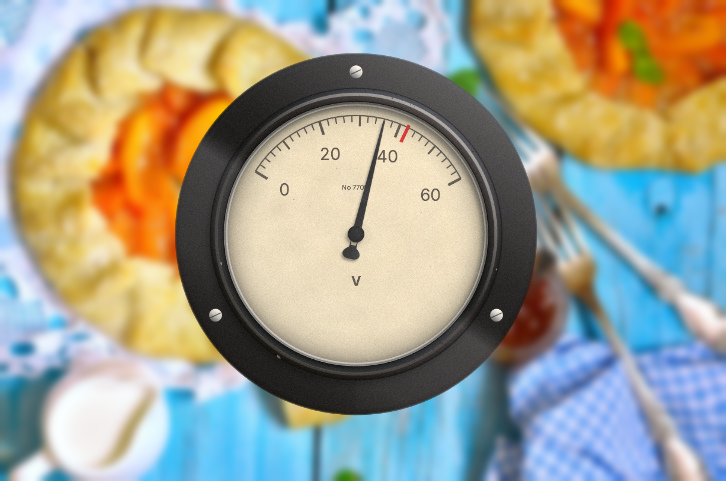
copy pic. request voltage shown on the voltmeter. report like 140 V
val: 36 V
